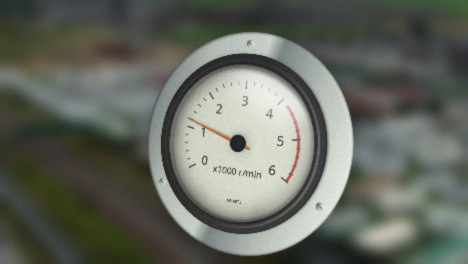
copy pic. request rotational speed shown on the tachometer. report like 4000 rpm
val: 1200 rpm
